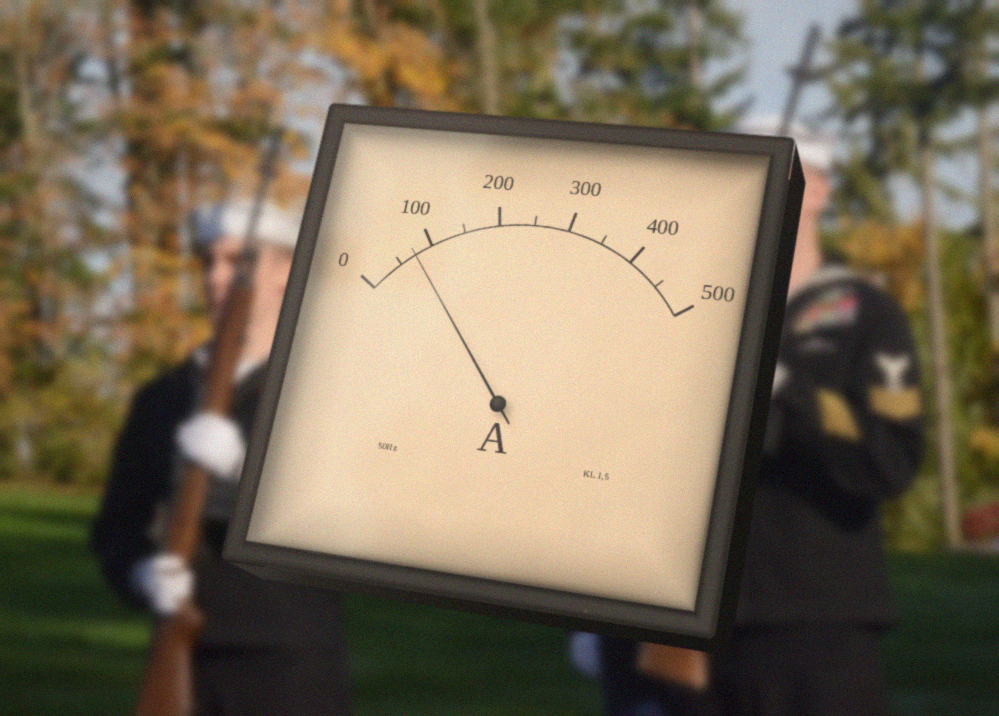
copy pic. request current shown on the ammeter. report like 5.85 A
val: 75 A
